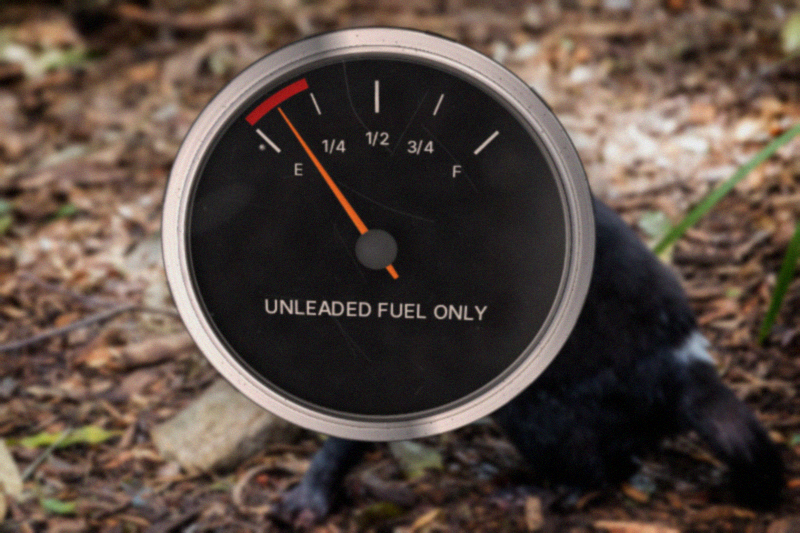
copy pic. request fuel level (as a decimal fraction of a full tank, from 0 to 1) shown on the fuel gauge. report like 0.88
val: 0.125
